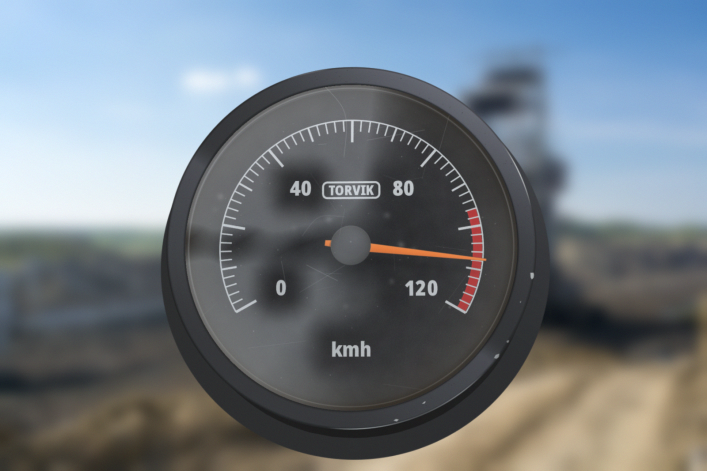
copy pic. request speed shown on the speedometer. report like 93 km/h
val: 108 km/h
